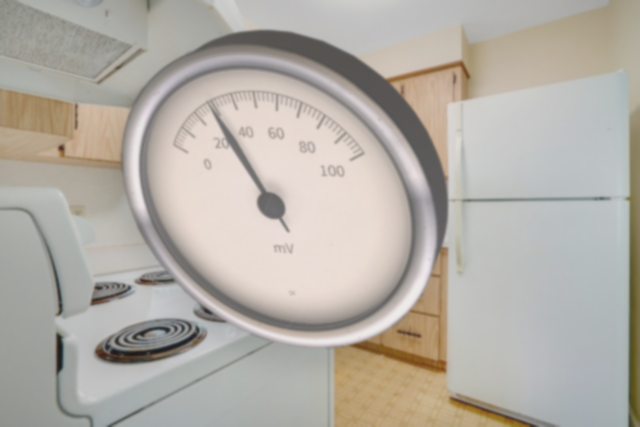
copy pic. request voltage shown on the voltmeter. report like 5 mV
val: 30 mV
